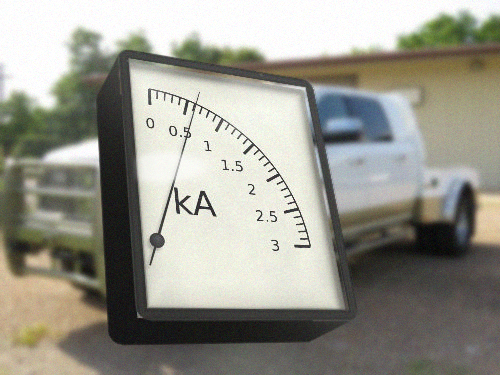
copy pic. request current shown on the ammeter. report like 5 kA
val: 0.6 kA
